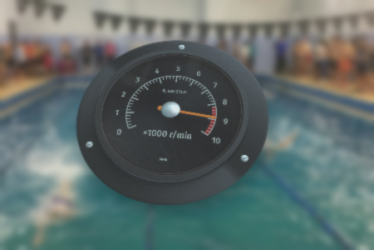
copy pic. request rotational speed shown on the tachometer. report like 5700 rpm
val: 9000 rpm
